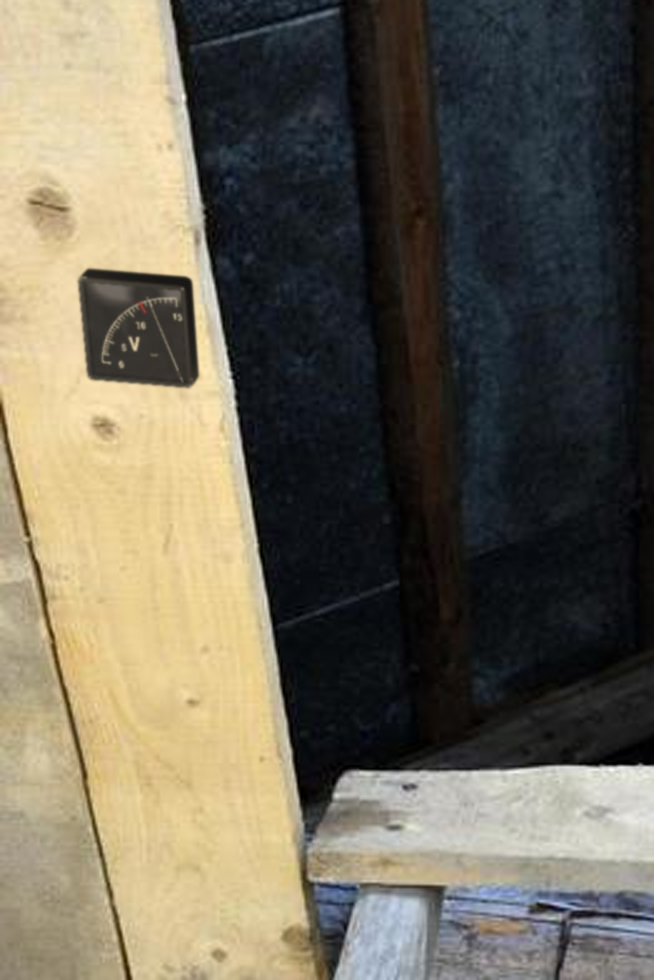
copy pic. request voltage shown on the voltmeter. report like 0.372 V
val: 12.5 V
